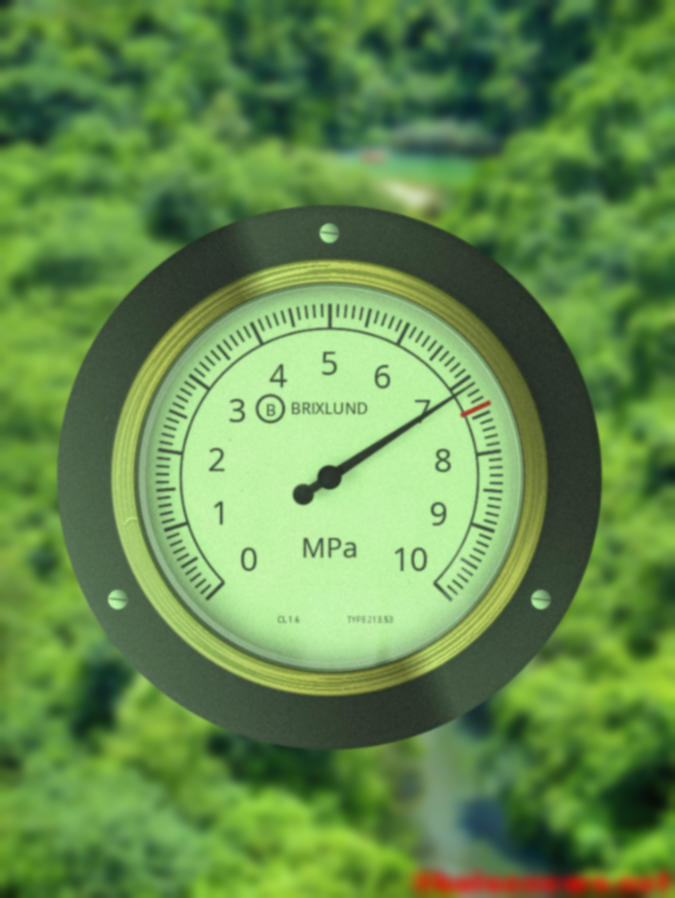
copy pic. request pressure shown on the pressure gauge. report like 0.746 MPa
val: 7.1 MPa
